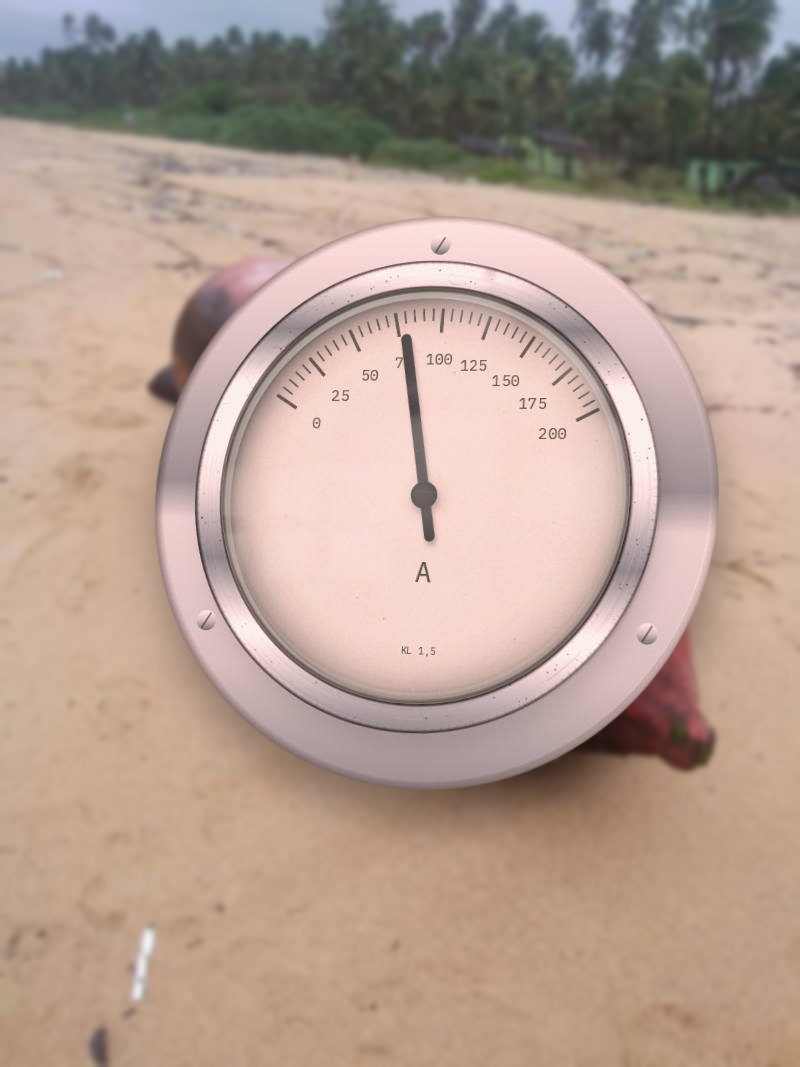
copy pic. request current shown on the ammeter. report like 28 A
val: 80 A
